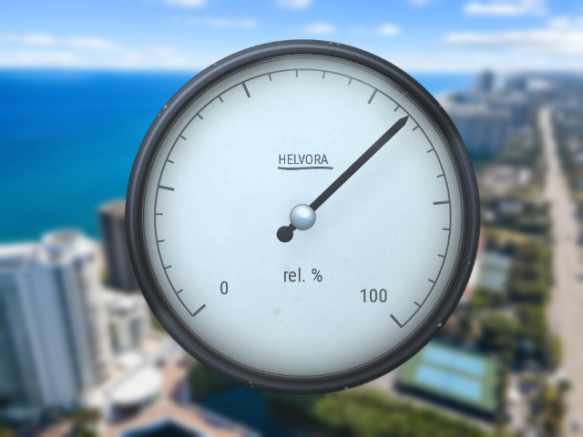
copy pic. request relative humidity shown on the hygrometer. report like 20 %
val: 66 %
